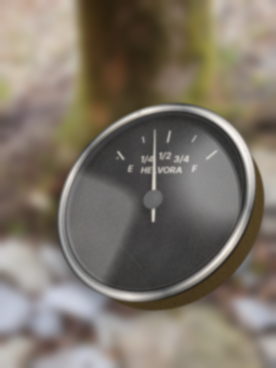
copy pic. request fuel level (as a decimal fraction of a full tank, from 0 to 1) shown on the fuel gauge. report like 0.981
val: 0.375
